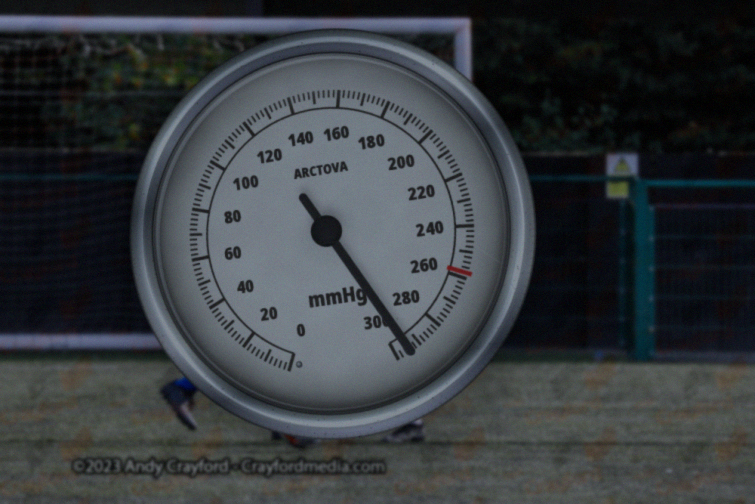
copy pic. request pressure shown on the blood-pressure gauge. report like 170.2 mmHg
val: 294 mmHg
